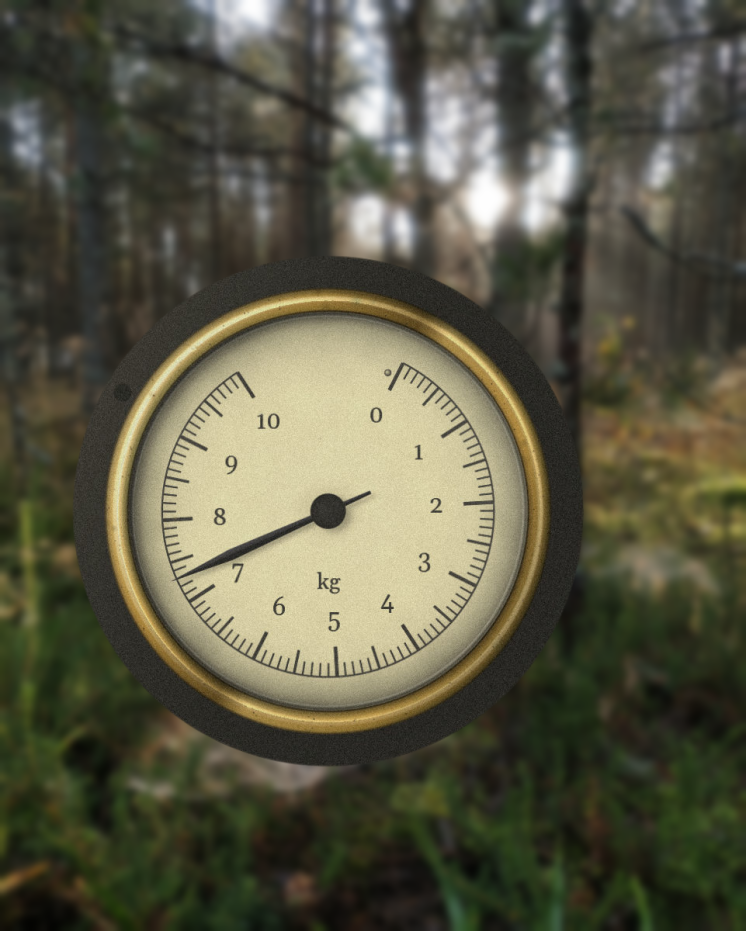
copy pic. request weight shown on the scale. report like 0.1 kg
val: 7.3 kg
